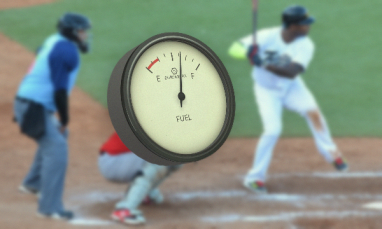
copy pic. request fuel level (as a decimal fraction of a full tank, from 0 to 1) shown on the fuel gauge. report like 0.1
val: 0.625
